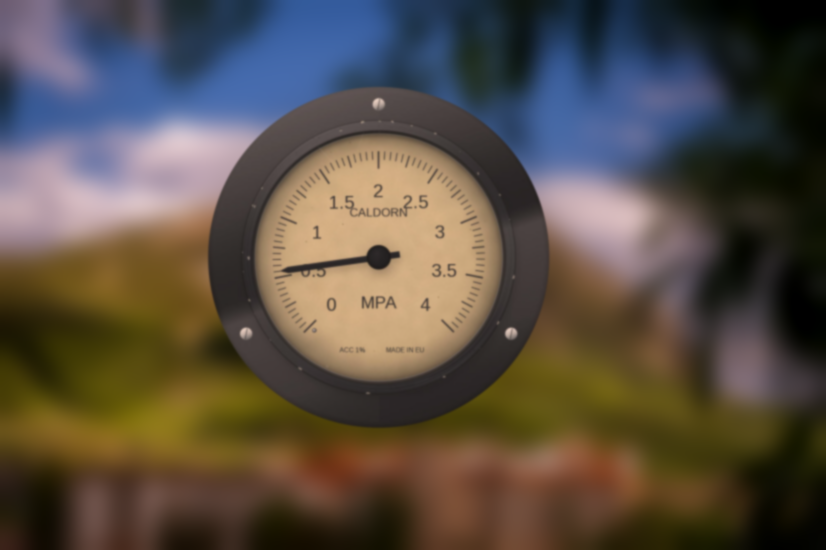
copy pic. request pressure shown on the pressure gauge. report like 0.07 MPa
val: 0.55 MPa
